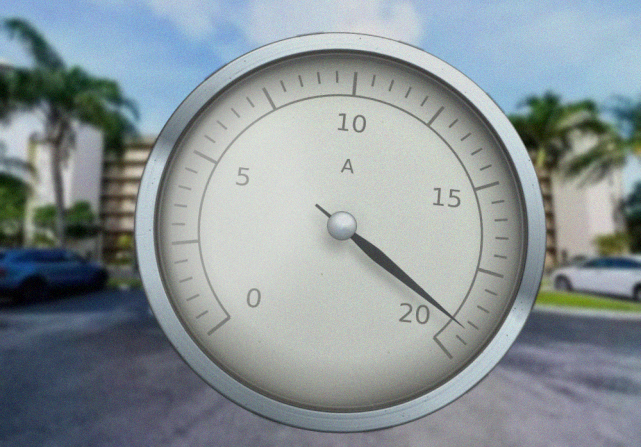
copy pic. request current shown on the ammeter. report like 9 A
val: 19.25 A
